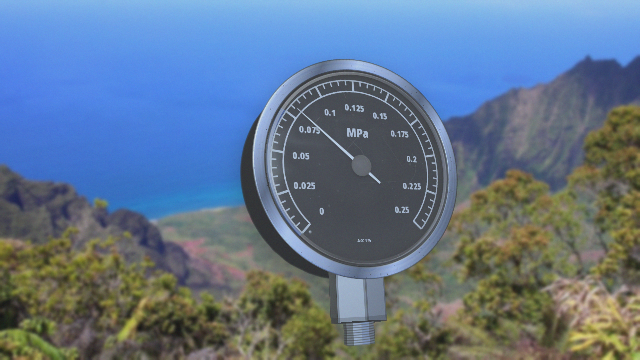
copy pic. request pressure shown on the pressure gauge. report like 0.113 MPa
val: 0.08 MPa
